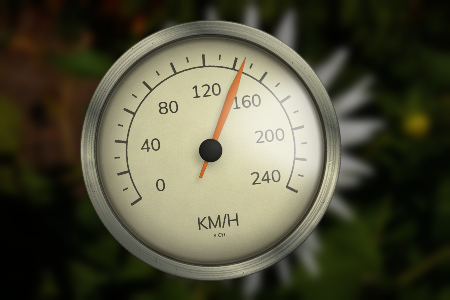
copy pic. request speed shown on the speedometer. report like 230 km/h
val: 145 km/h
